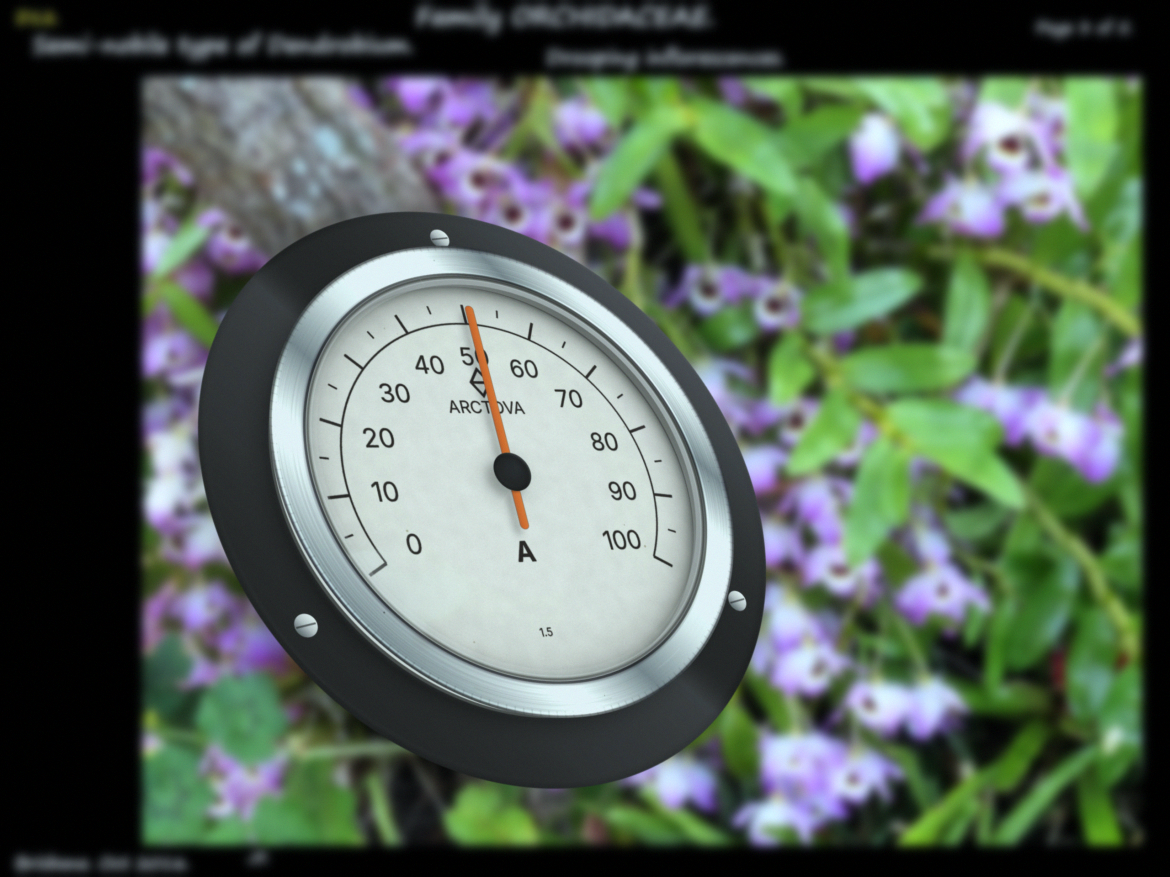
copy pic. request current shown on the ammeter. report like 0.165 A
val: 50 A
